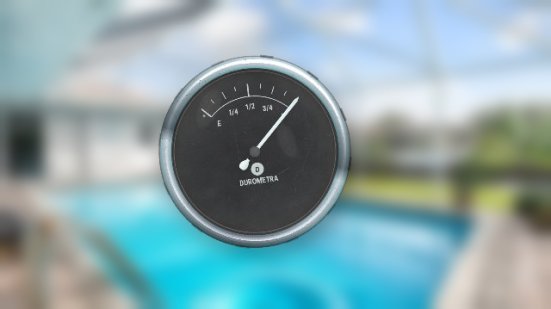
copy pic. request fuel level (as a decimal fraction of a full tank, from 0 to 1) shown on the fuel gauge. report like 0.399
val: 1
